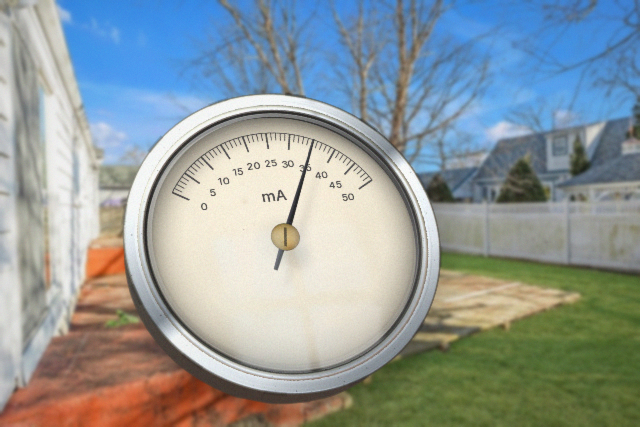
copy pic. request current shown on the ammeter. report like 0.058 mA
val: 35 mA
